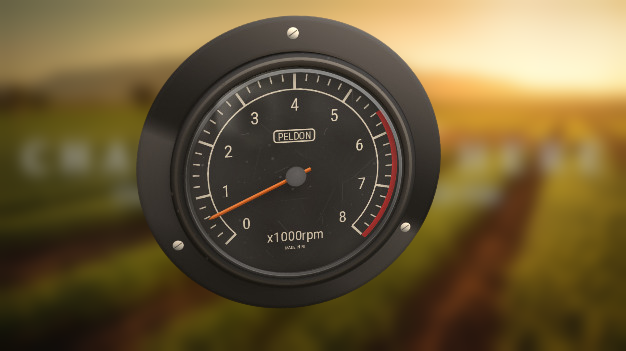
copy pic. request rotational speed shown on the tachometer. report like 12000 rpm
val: 600 rpm
